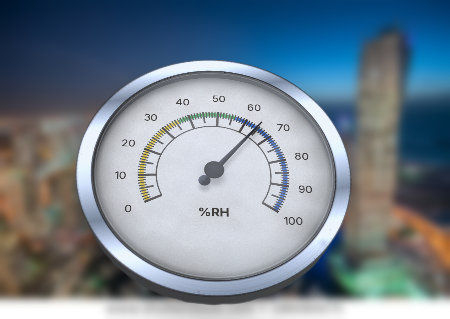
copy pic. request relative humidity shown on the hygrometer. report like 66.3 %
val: 65 %
